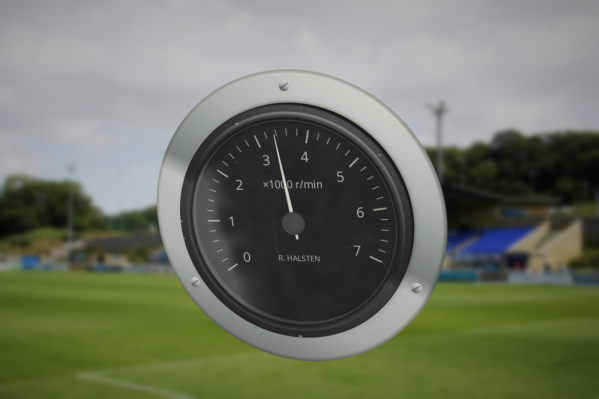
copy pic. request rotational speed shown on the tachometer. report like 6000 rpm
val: 3400 rpm
